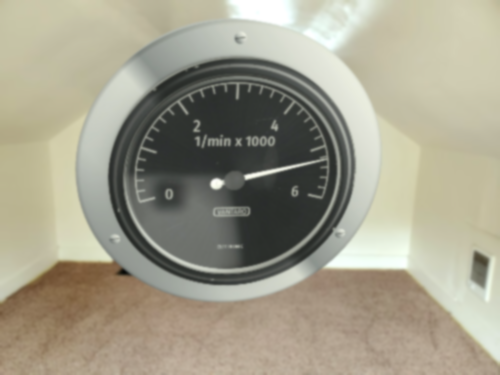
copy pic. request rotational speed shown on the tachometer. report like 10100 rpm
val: 5200 rpm
